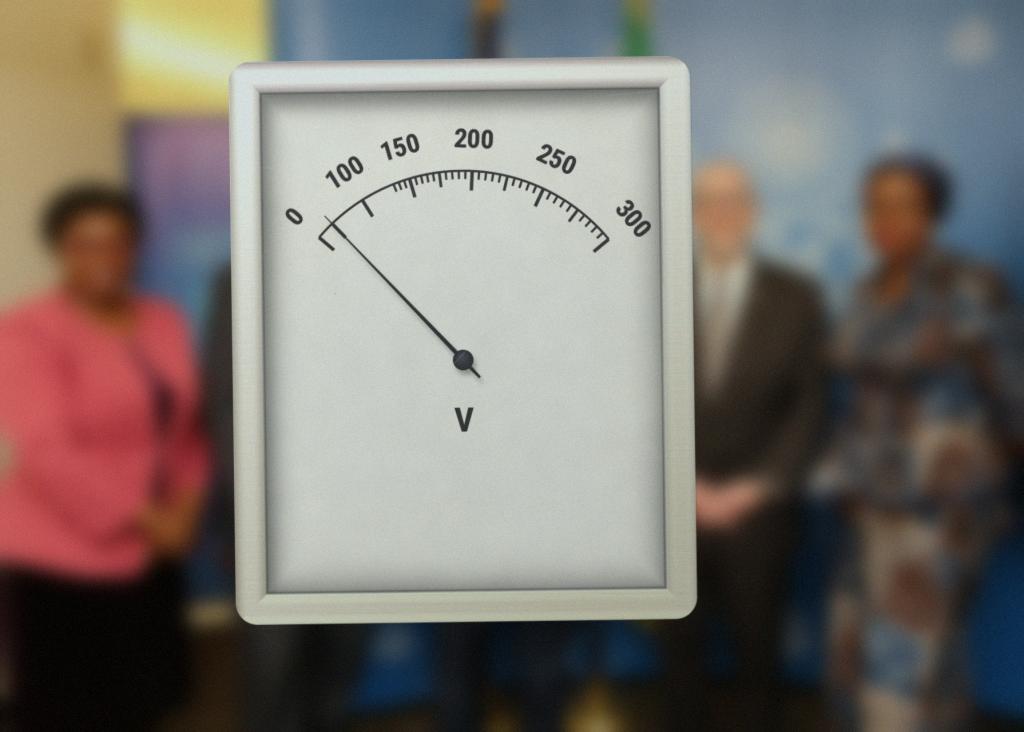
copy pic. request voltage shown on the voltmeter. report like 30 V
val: 50 V
